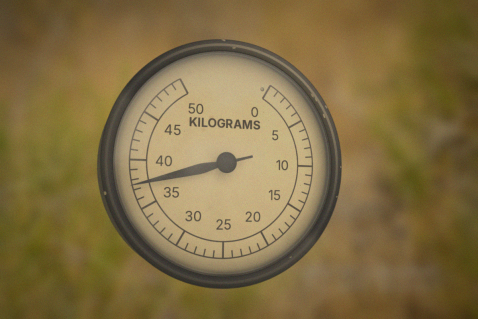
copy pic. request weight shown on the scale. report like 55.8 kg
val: 37.5 kg
